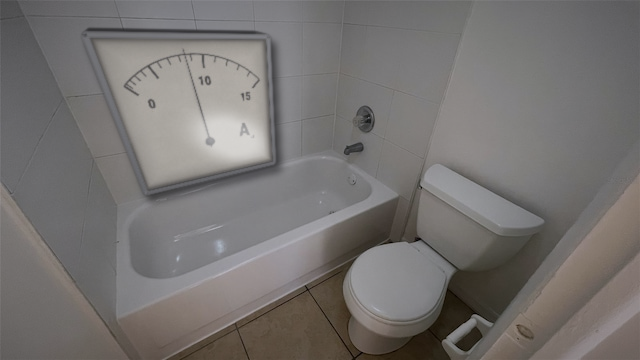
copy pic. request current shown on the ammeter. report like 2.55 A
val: 8.5 A
